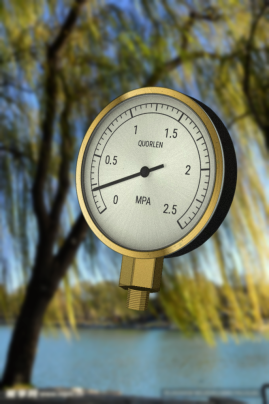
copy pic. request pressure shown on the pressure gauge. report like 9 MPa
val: 0.2 MPa
